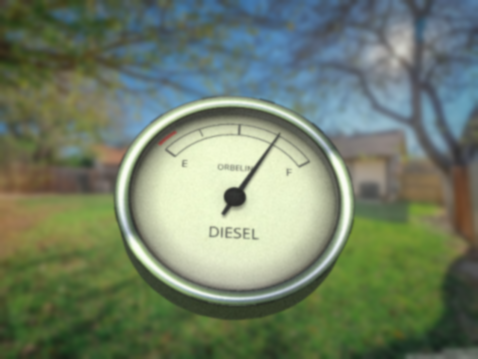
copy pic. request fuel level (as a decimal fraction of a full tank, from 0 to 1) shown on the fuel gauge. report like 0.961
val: 0.75
